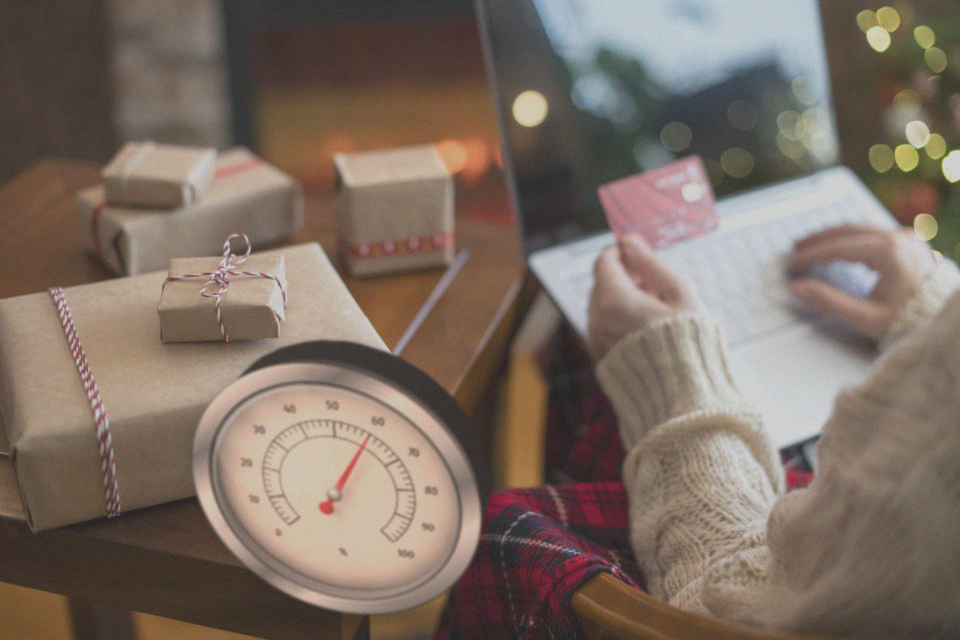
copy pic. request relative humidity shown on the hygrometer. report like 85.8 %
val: 60 %
